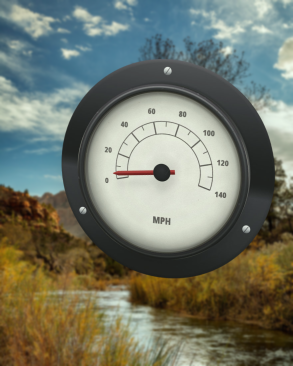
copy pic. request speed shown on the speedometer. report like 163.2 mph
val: 5 mph
